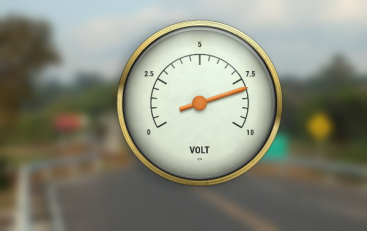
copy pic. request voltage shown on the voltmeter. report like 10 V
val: 8 V
